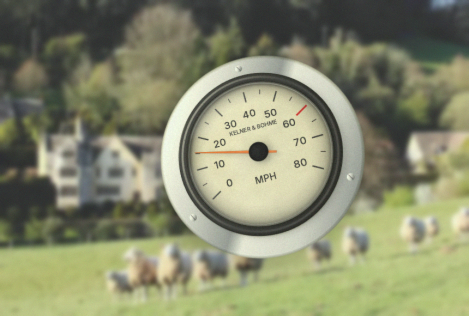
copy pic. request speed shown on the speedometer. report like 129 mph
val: 15 mph
